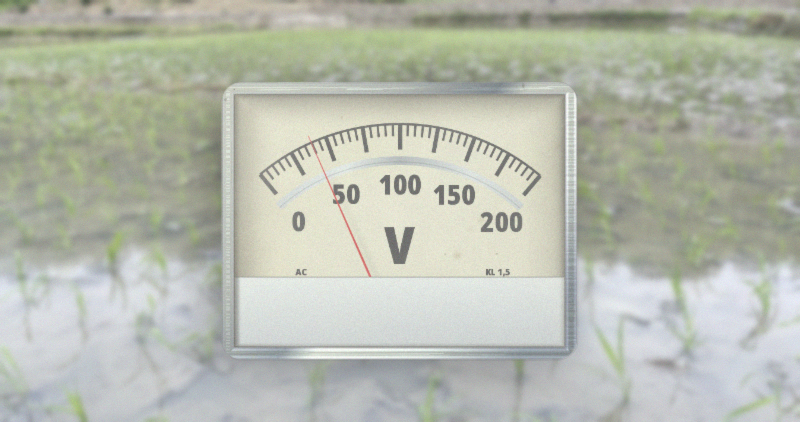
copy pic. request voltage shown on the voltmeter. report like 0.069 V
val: 40 V
